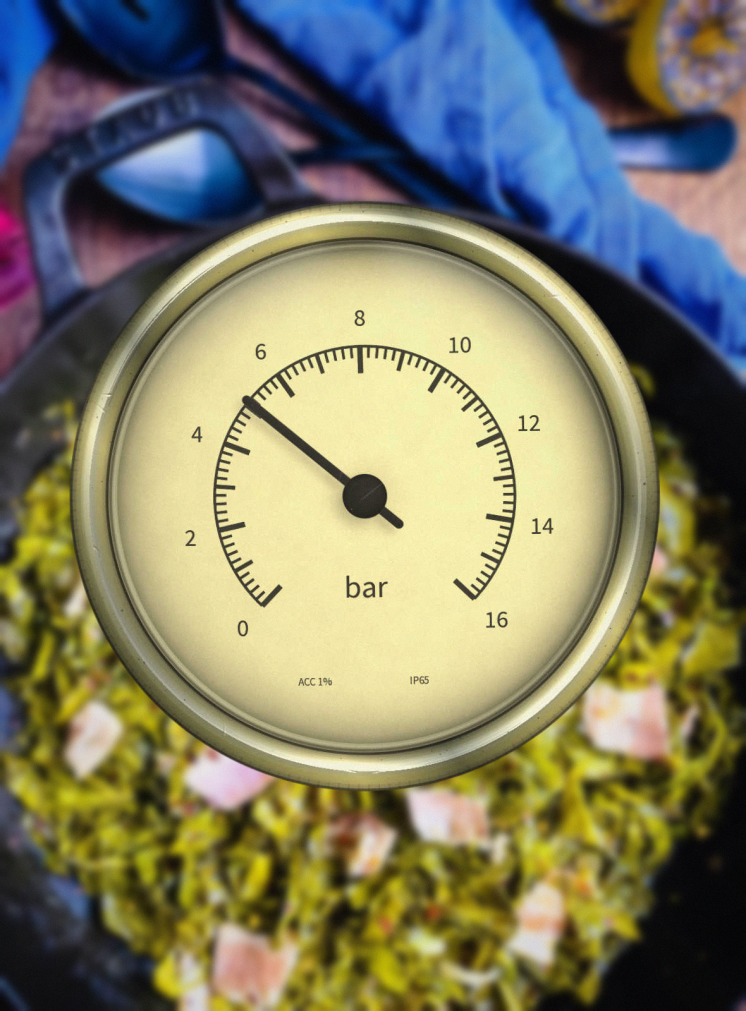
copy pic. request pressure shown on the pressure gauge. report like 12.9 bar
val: 5.1 bar
